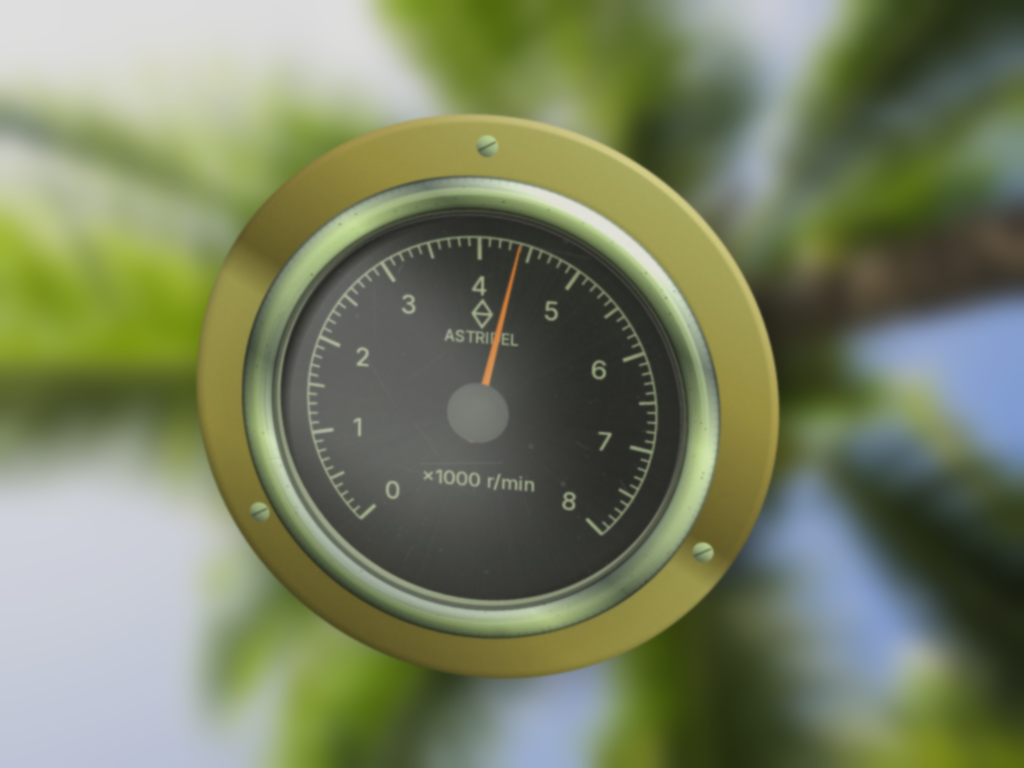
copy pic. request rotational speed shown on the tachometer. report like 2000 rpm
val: 4400 rpm
